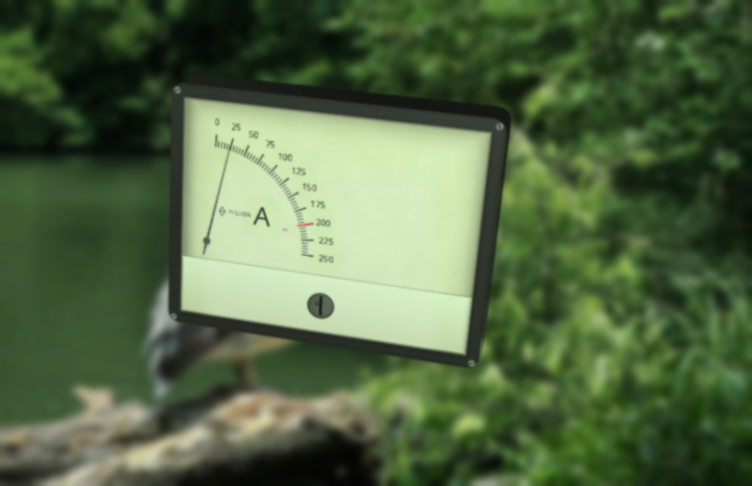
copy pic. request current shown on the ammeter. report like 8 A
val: 25 A
